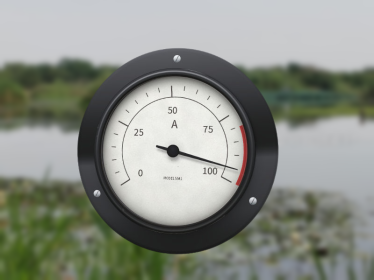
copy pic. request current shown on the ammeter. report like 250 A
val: 95 A
